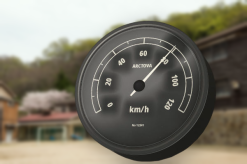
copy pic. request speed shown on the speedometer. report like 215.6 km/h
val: 80 km/h
